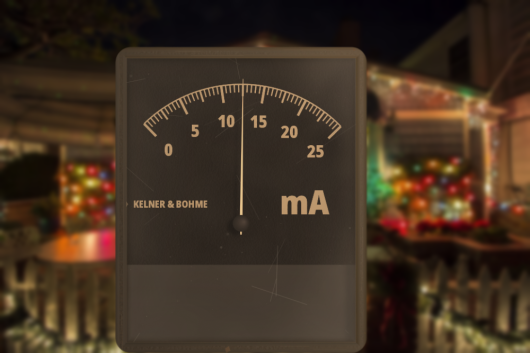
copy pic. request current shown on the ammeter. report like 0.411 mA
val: 12.5 mA
